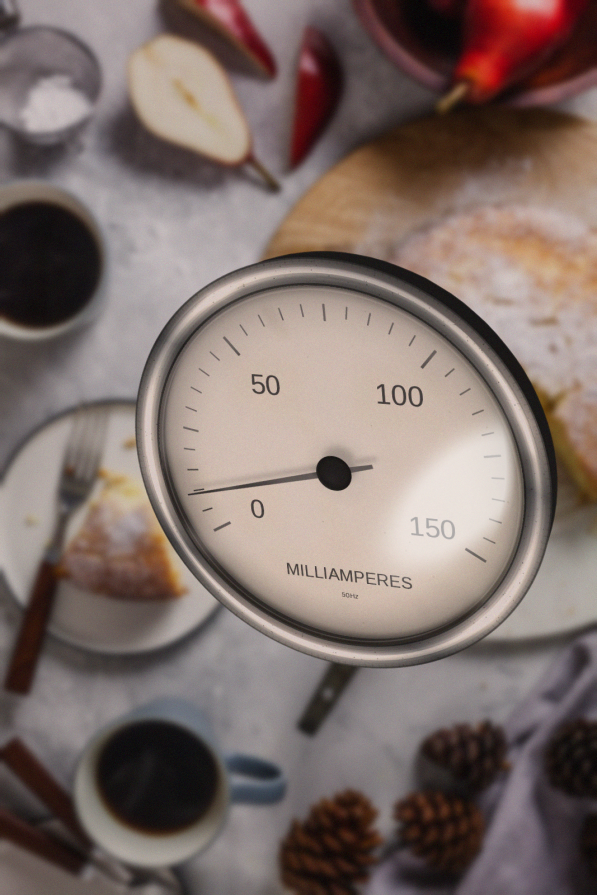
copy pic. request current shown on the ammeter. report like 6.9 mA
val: 10 mA
